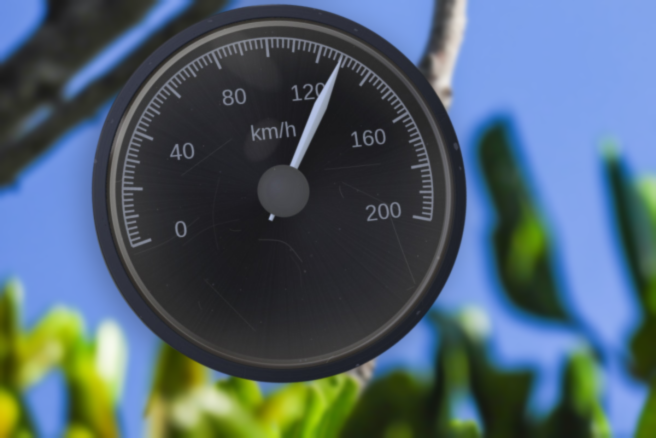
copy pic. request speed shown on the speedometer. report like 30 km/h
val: 128 km/h
